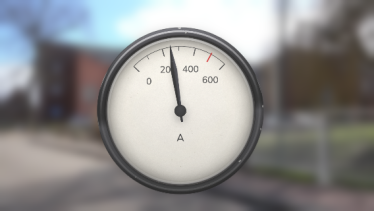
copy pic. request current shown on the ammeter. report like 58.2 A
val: 250 A
